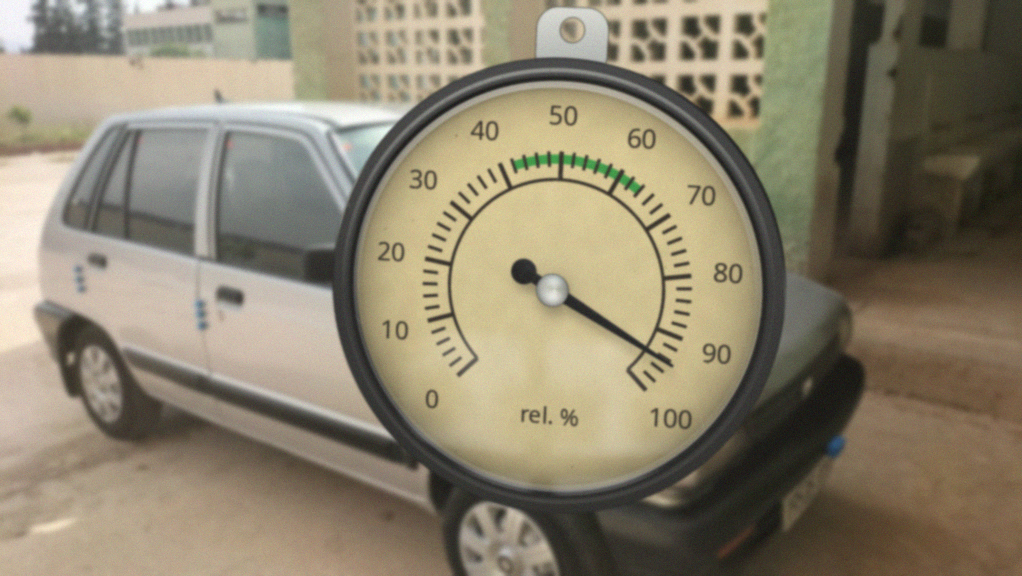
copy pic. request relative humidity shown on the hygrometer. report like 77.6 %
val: 94 %
